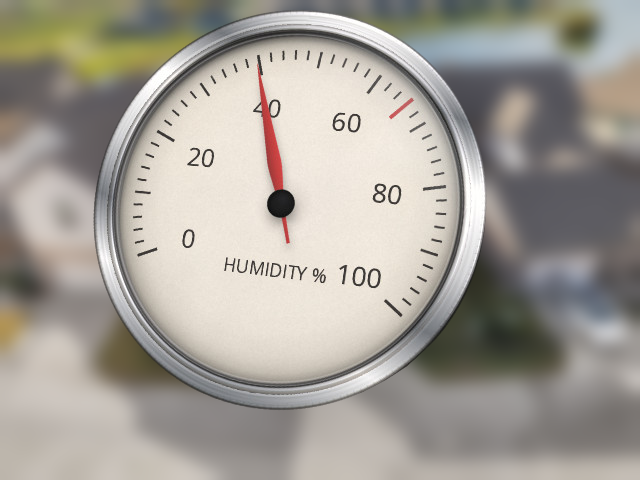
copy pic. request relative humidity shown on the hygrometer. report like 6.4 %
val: 40 %
